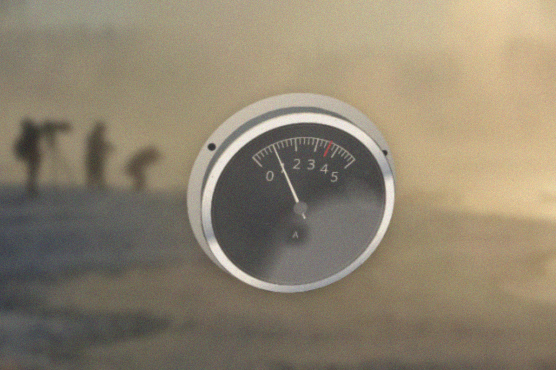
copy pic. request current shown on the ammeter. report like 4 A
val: 1 A
